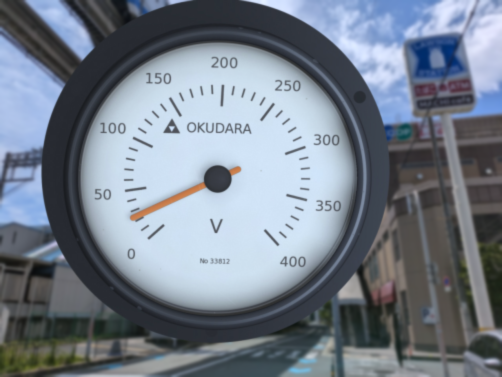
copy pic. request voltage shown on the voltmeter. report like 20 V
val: 25 V
